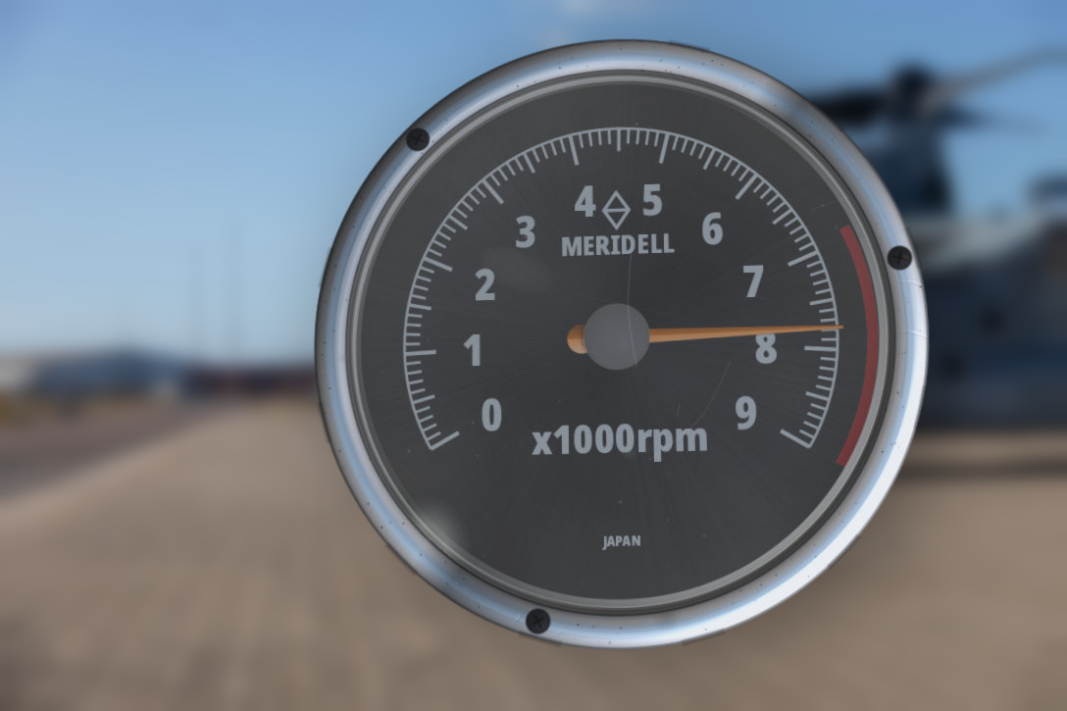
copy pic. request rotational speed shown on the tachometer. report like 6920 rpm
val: 7800 rpm
